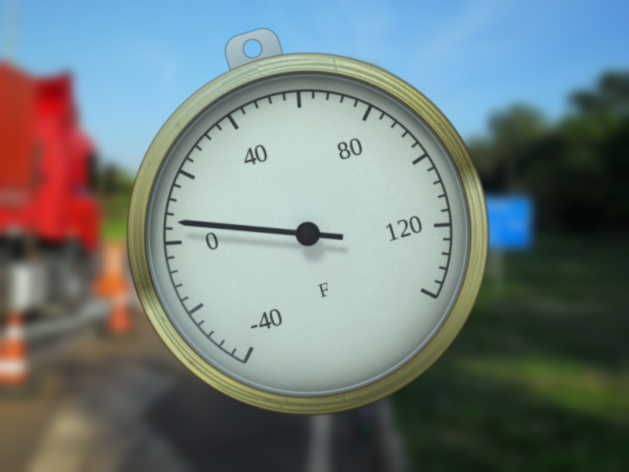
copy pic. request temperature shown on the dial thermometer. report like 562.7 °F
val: 6 °F
